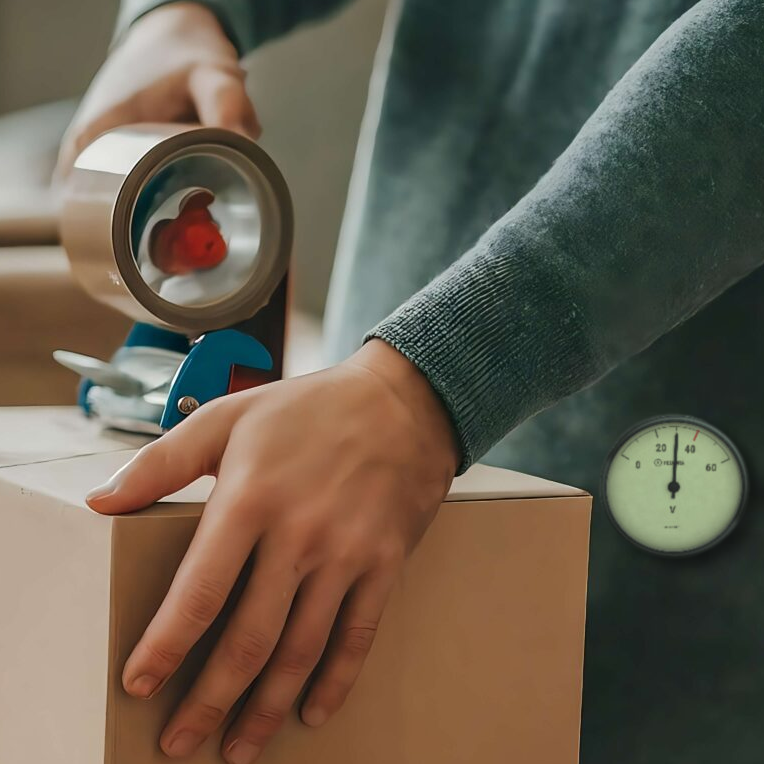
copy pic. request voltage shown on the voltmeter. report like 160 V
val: 30 V
